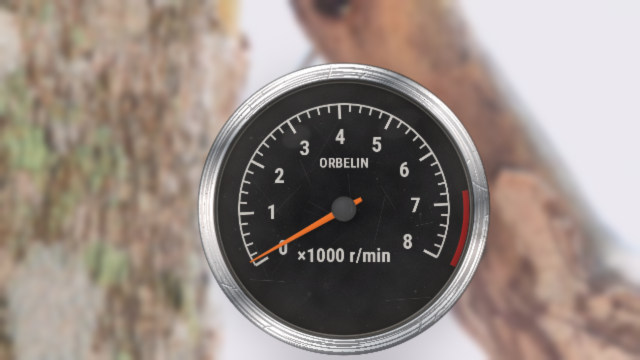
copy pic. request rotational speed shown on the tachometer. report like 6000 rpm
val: 100 rpm
